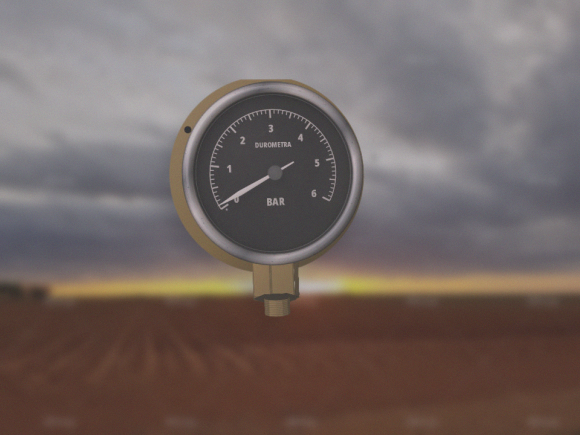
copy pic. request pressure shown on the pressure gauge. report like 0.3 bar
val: 0.1 bar
